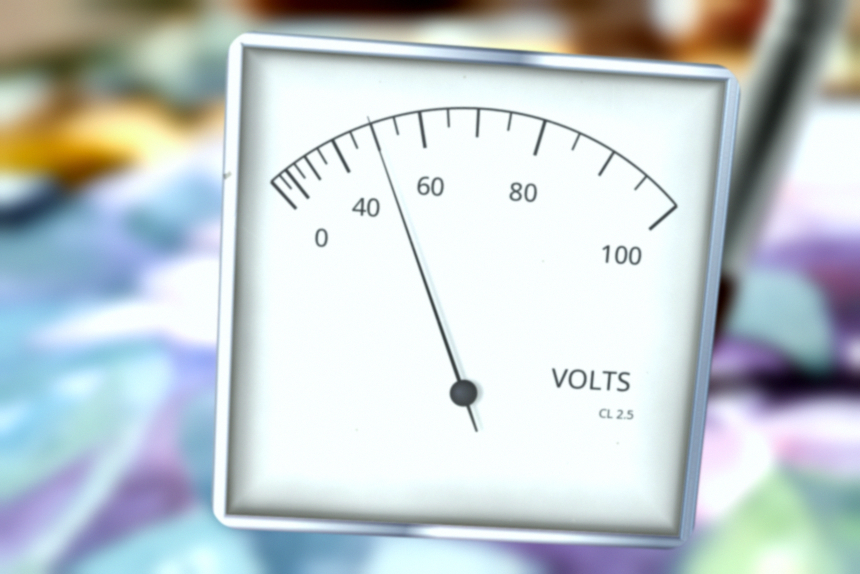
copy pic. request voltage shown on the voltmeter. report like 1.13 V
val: 50 V
